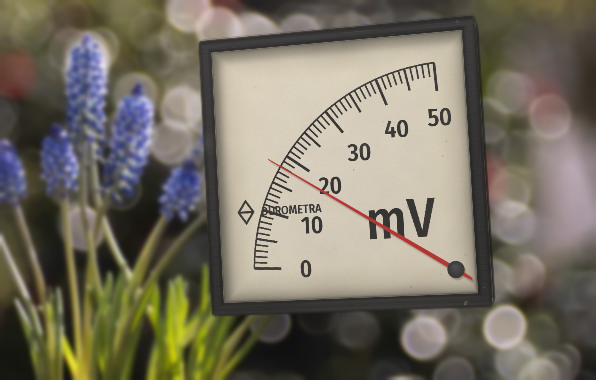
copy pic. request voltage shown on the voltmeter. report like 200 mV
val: 18 mV
